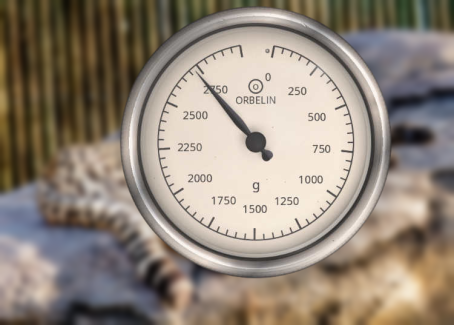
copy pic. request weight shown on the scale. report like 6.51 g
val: 2725 g
